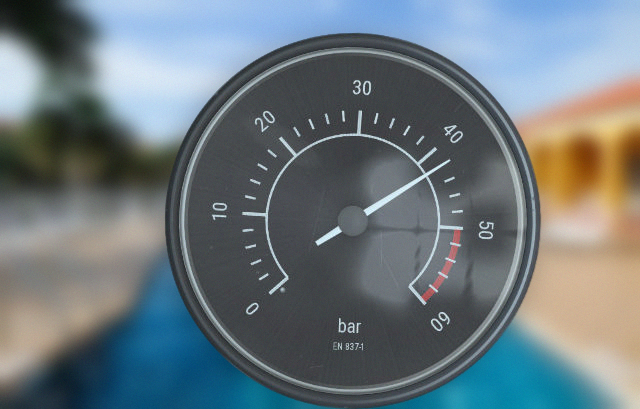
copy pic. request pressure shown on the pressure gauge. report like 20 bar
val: 42 bar
